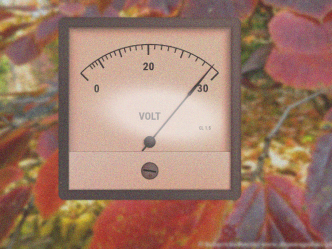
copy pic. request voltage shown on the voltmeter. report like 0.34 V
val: 29 V
